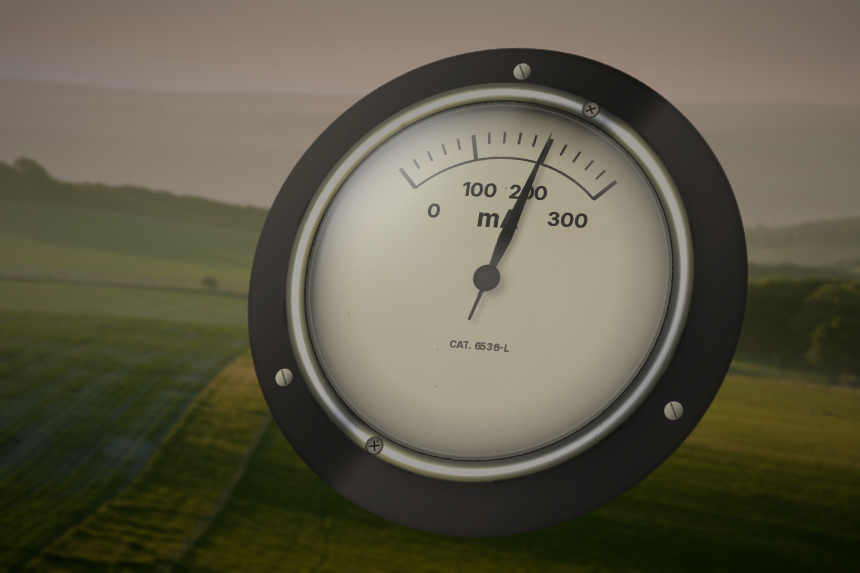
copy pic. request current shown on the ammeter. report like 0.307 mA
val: 200 mA
